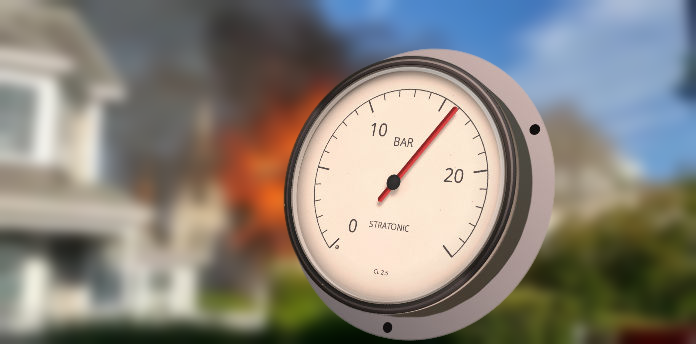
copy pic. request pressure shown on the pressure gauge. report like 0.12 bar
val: 16 bar
